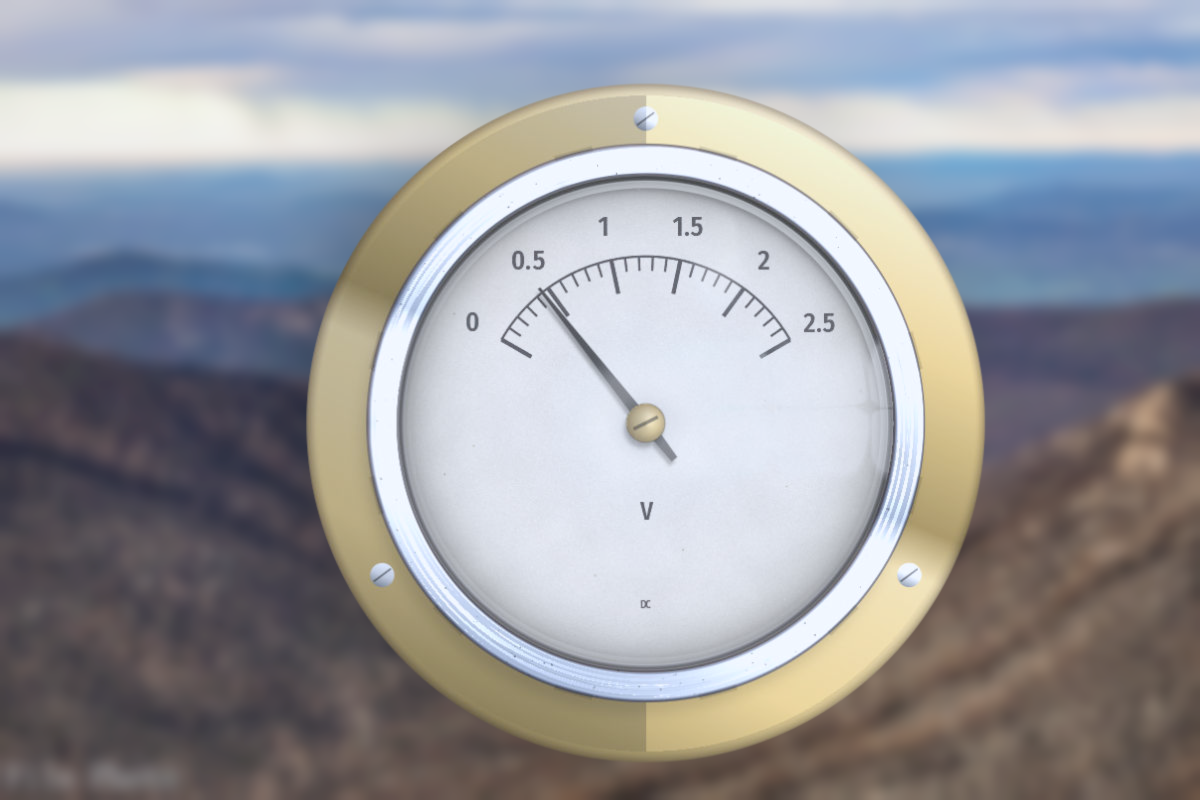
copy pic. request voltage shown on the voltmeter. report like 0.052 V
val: 0.45 V
